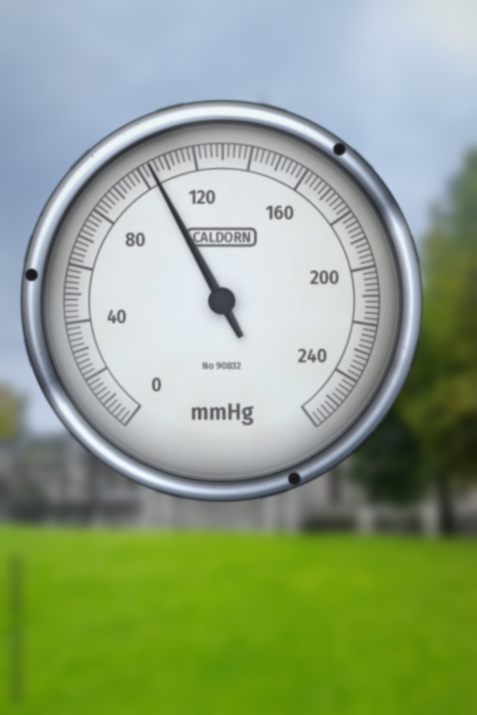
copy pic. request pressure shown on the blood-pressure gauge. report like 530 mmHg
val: 104 mmHg
